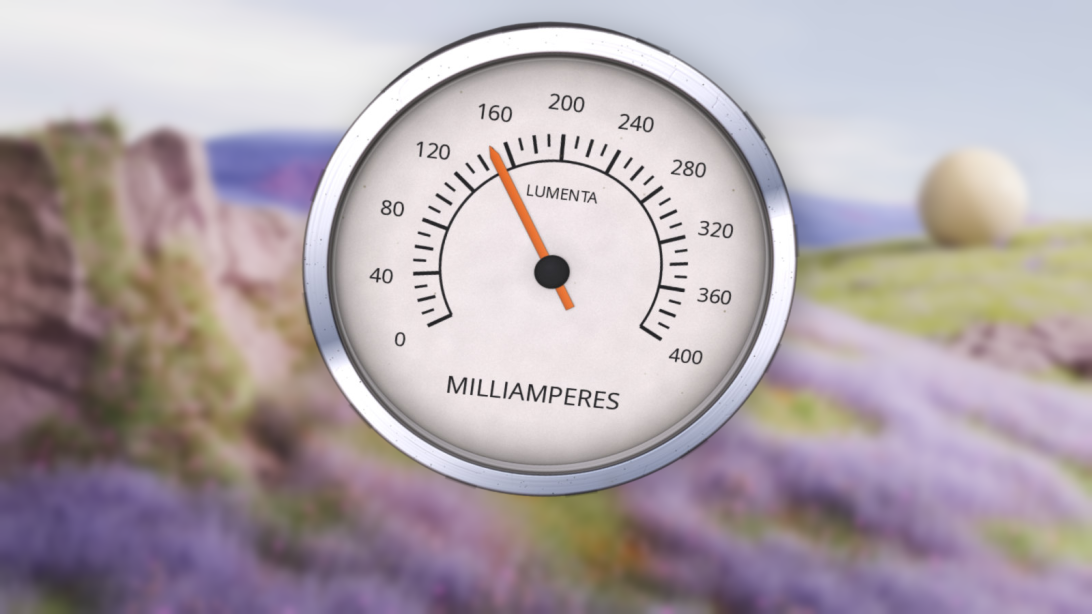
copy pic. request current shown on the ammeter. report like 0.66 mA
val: 150 mA
